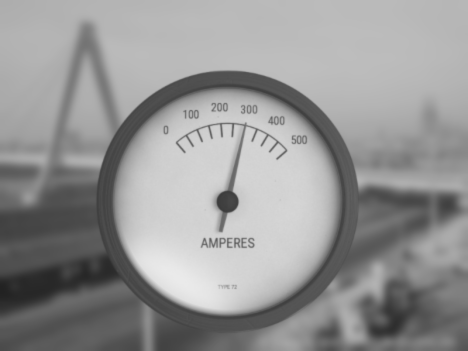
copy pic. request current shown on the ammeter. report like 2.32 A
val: 300 A
